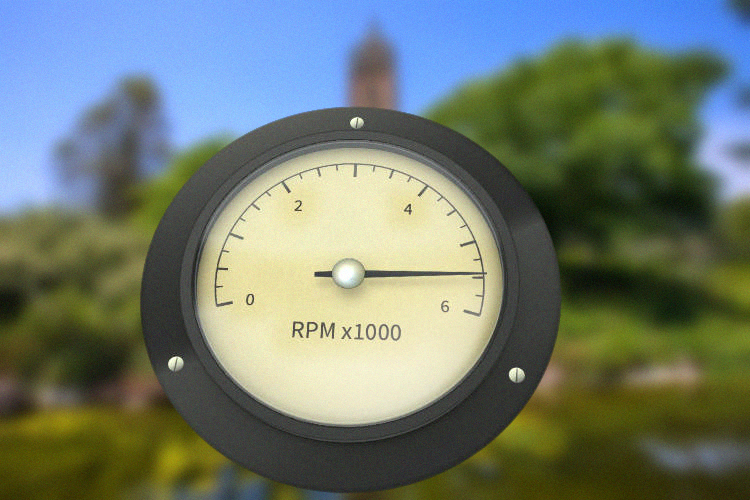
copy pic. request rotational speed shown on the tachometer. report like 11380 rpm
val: 5500 rpm
